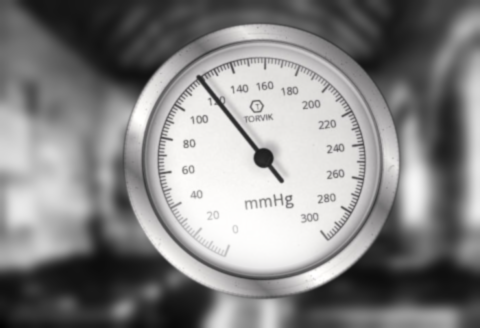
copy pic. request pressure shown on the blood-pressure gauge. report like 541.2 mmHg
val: 120 mmHg
